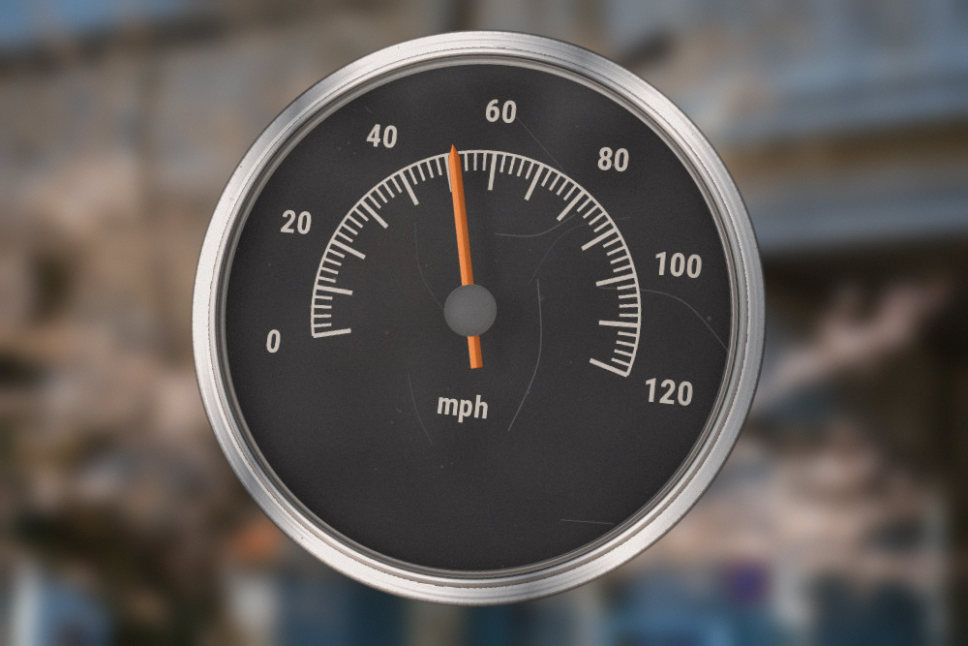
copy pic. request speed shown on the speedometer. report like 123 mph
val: 52 mph
